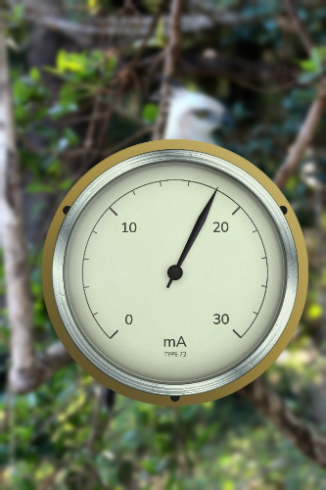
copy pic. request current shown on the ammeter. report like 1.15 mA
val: 18 mA
